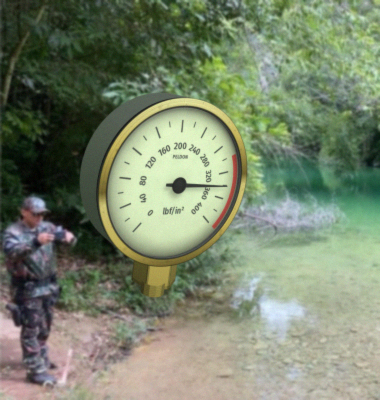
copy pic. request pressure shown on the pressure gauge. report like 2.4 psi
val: 340 psi
